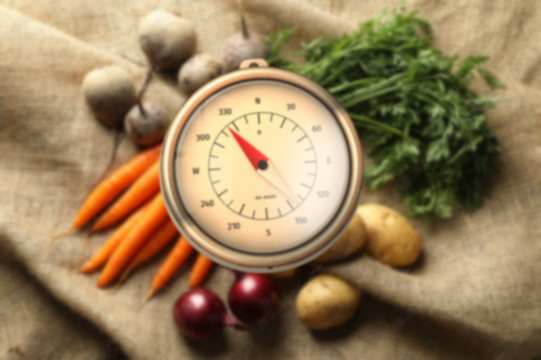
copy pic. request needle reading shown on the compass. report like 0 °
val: 322.5 °
